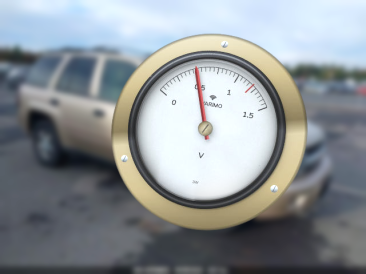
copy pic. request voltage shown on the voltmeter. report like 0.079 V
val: 0.5 V
